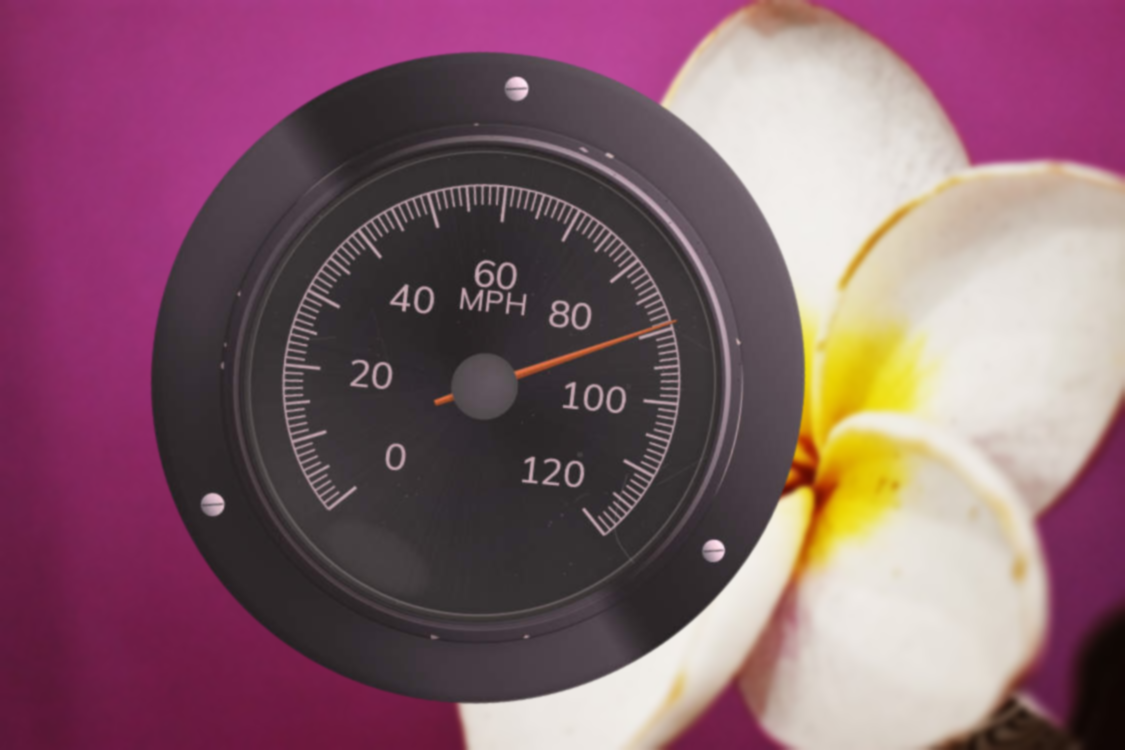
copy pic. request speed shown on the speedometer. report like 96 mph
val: 89 mph
